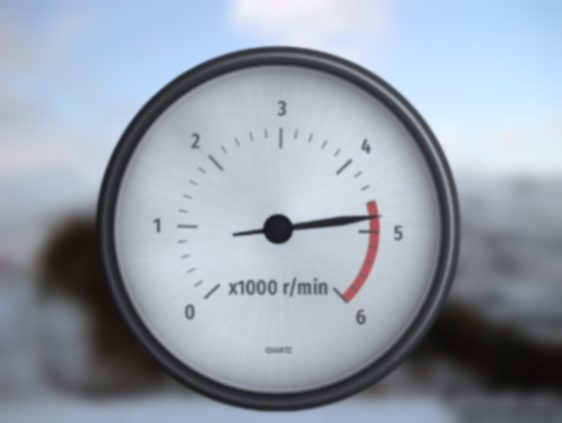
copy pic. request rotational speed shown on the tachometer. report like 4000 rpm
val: 4800 rpm
